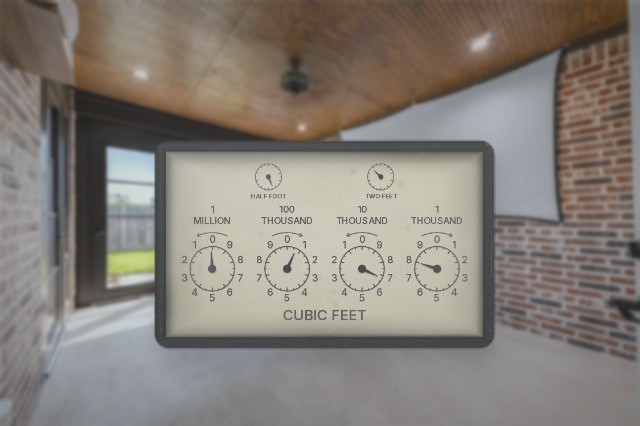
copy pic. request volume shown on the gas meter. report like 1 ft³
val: 6800 ft³
